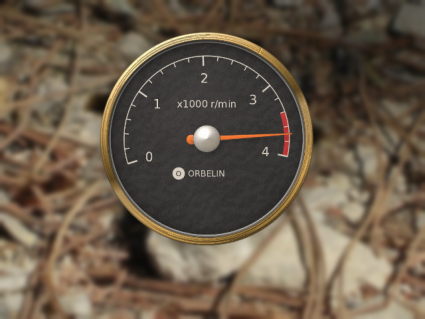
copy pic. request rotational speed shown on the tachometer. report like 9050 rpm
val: 3700 rpm
